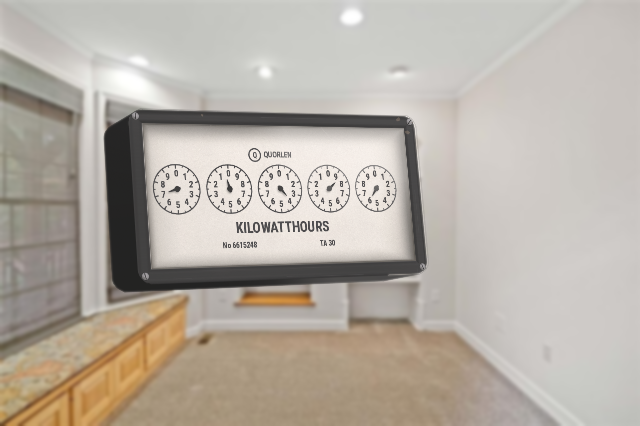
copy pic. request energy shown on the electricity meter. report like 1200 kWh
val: 70386 kWh
